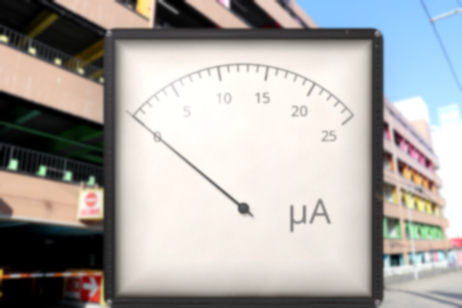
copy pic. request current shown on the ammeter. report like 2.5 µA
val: 0 µA
